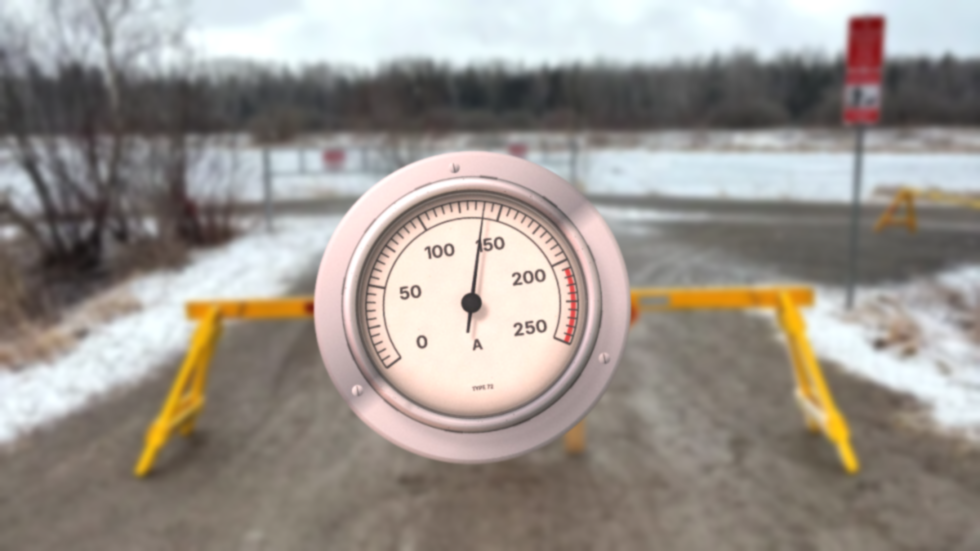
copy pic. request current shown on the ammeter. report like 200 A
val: 140 A
